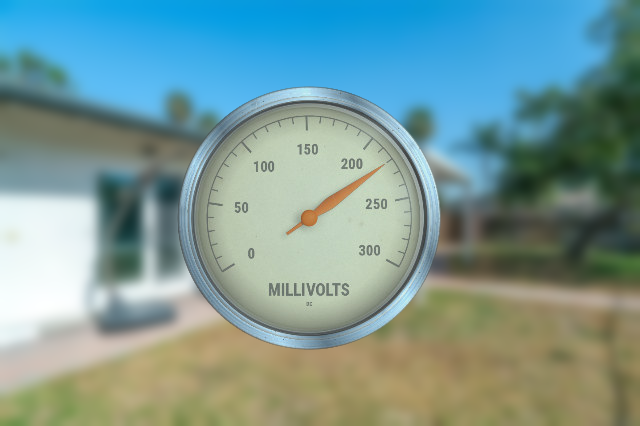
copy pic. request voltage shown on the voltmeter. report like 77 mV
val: 220 mV
